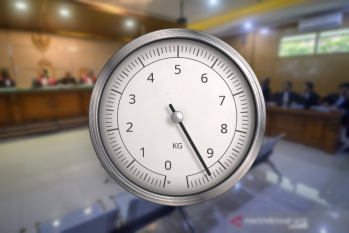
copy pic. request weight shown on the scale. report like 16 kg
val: 9.4 kg
